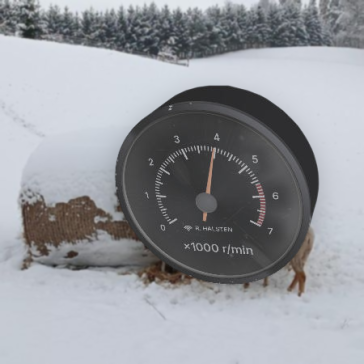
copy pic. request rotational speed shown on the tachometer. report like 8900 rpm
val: 4000 rpm
